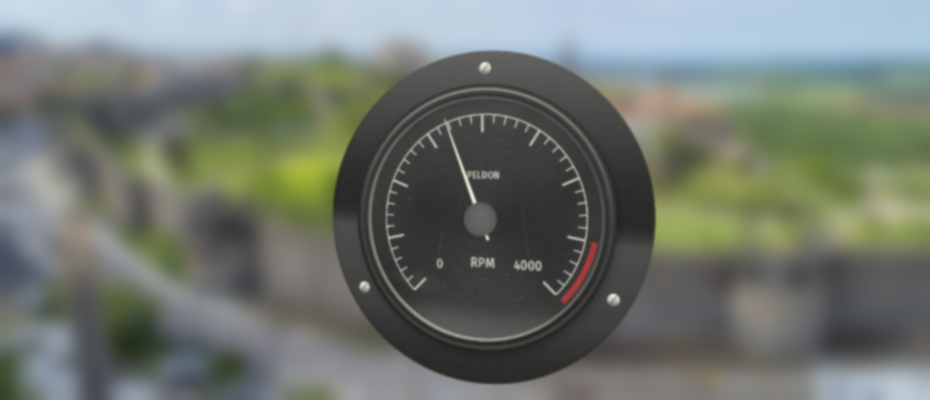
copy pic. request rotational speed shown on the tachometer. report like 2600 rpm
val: 1700 rpm
